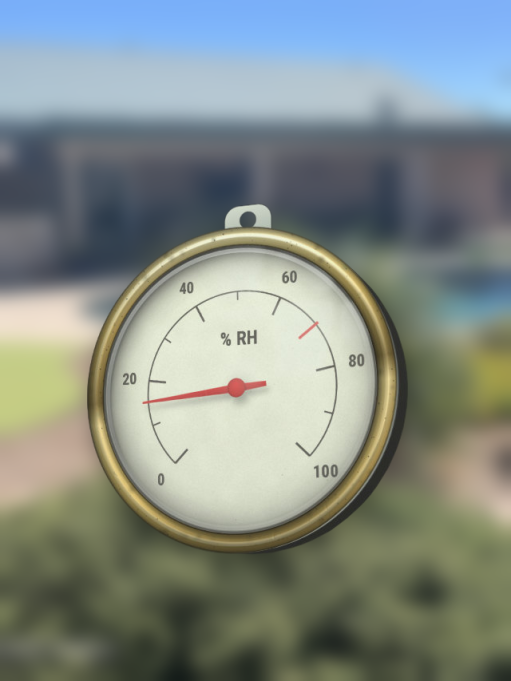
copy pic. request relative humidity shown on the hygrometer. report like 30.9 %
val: 15 %
